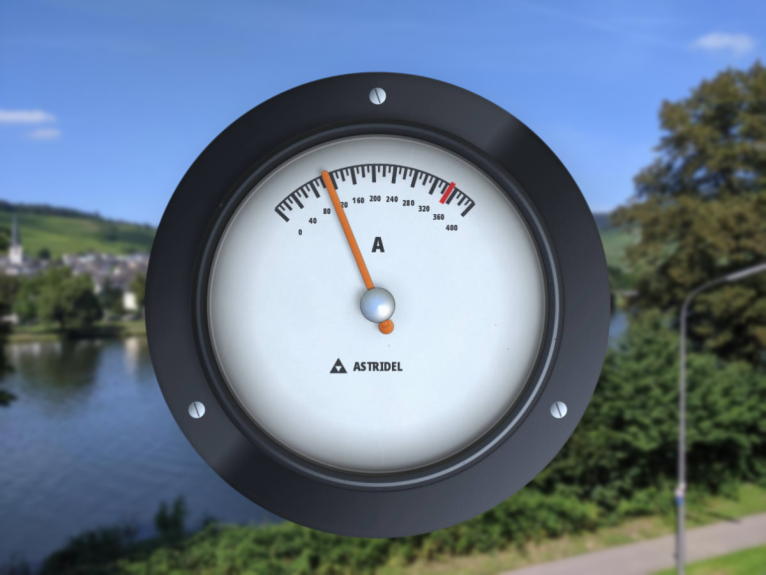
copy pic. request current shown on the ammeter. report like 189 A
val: 110 A
